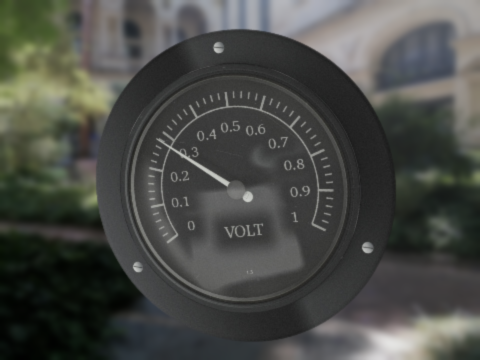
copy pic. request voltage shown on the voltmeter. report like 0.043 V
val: 0.28 V
